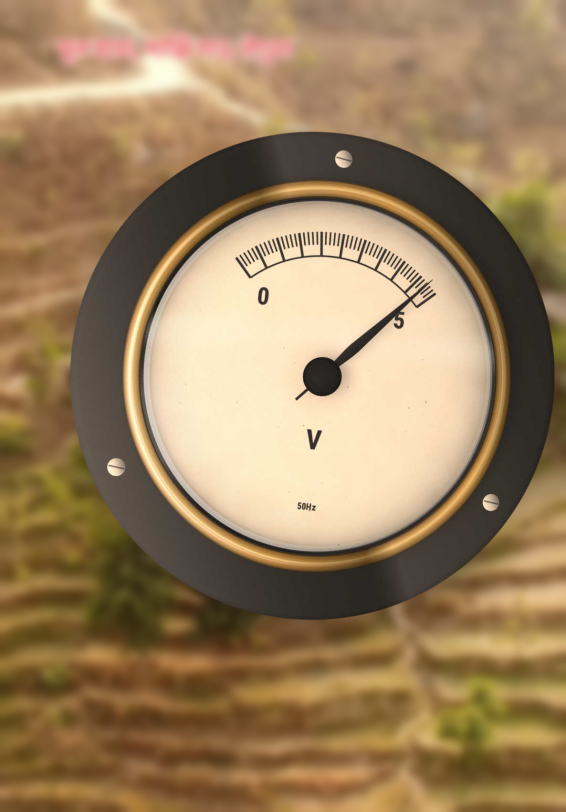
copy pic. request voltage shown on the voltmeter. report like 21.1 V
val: 4.7 V
